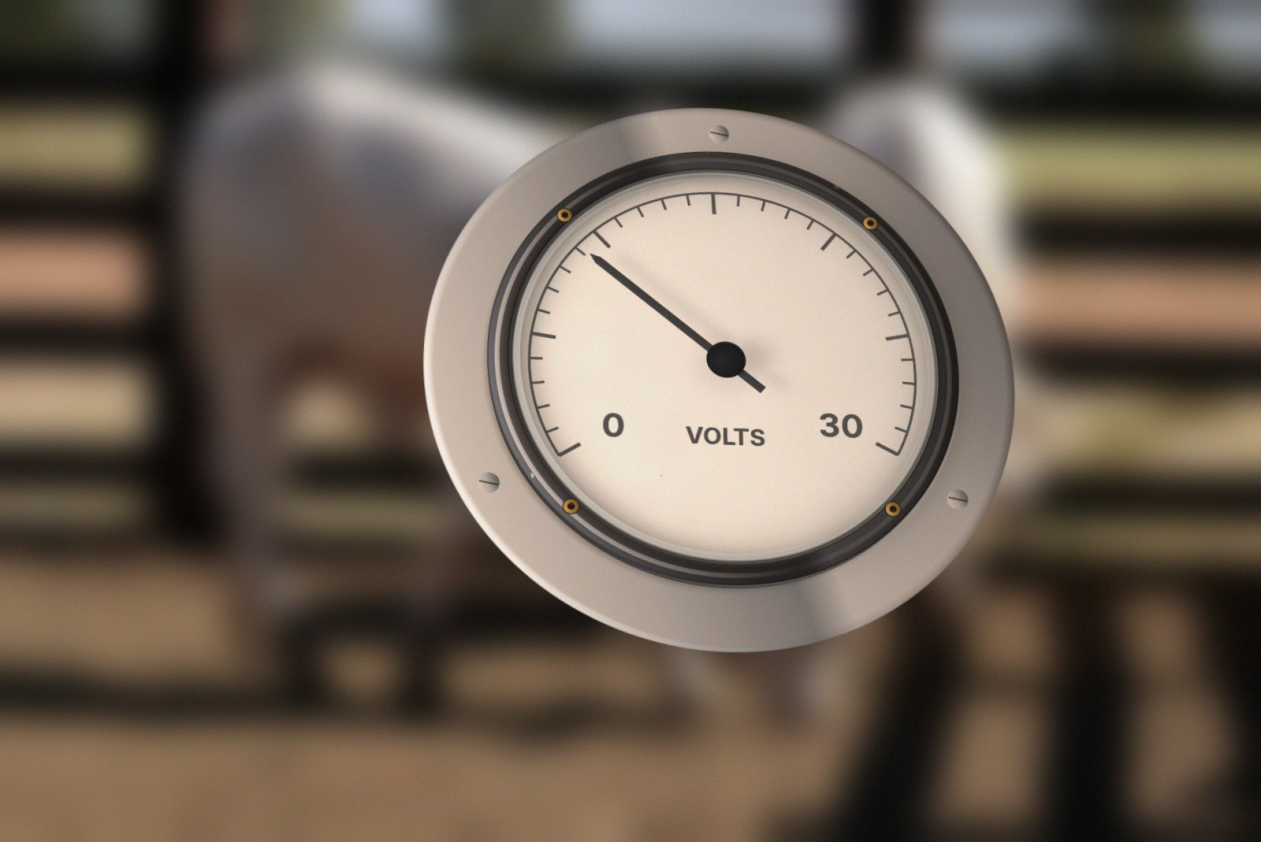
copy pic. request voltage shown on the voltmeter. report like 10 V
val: 9 V
